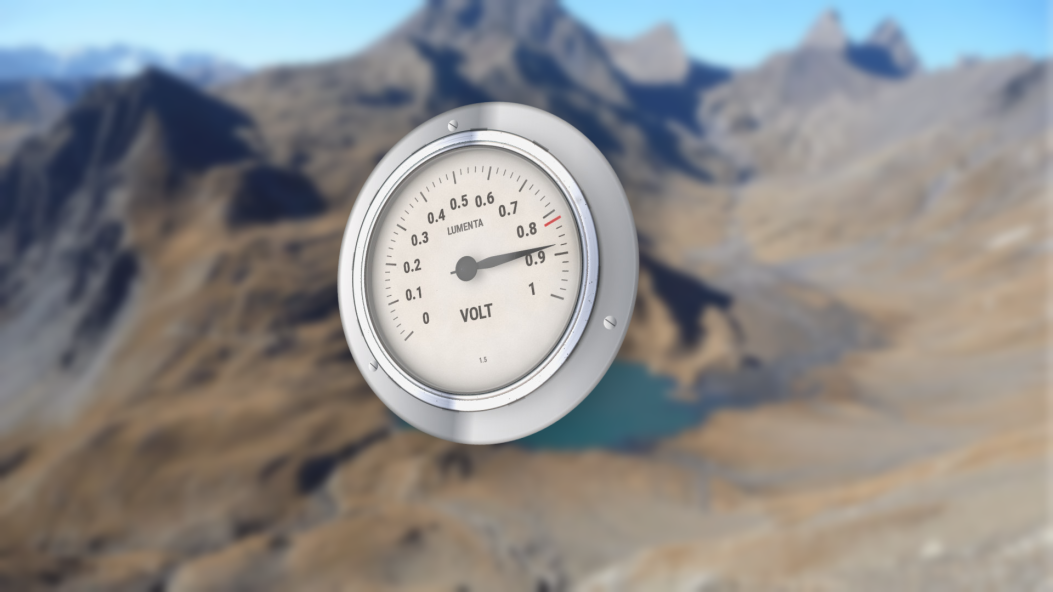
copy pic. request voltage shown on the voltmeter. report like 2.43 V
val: 0.88 V
